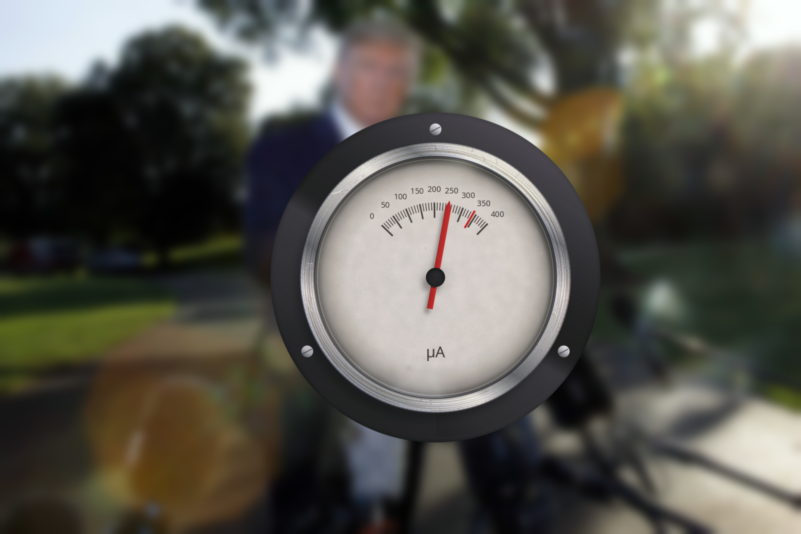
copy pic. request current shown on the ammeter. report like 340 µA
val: 250 µA
